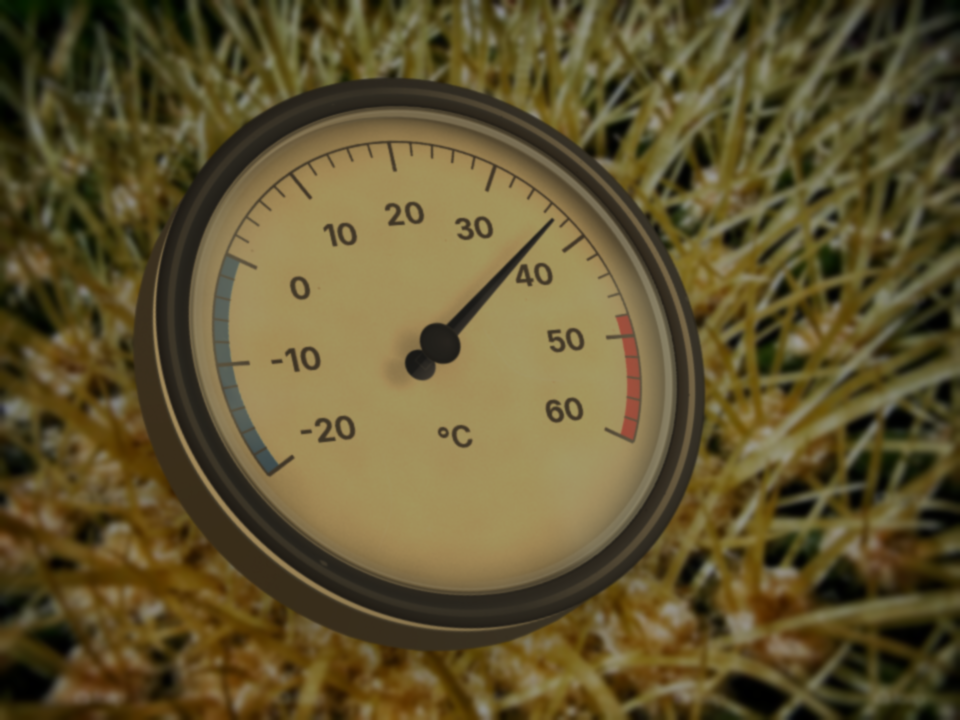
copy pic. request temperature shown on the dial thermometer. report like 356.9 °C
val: 37 °C
